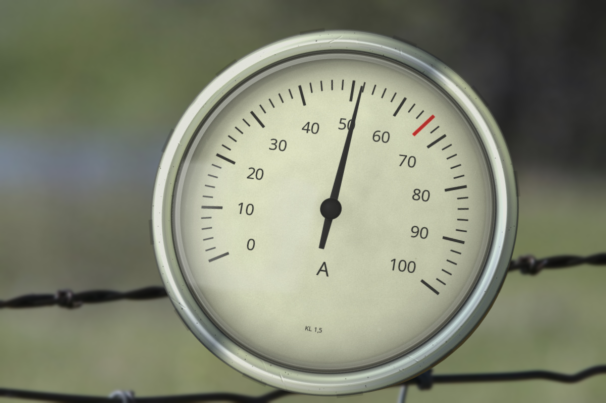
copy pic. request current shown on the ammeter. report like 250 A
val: 52 A
